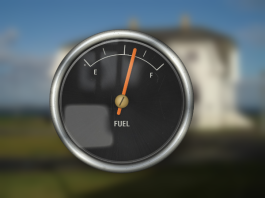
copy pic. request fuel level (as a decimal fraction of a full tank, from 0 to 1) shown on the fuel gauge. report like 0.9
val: 0.625
